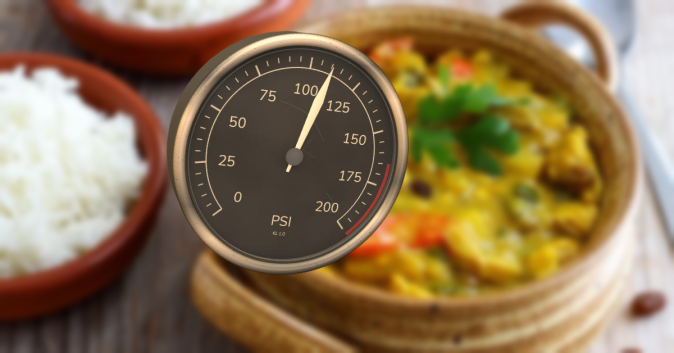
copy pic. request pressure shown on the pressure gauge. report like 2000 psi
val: 110 psi
